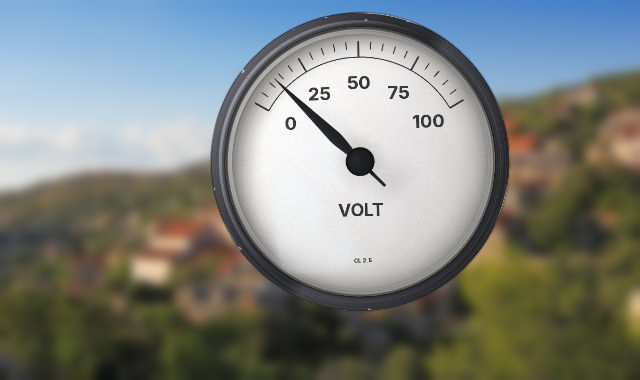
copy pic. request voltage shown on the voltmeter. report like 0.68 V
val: 12.5 V
